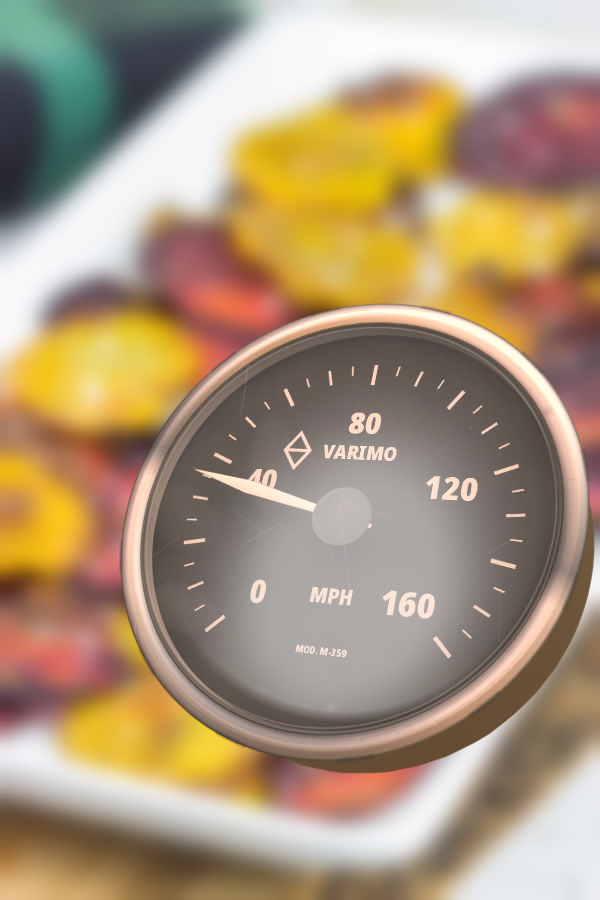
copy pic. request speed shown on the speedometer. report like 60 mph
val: 35 mph
